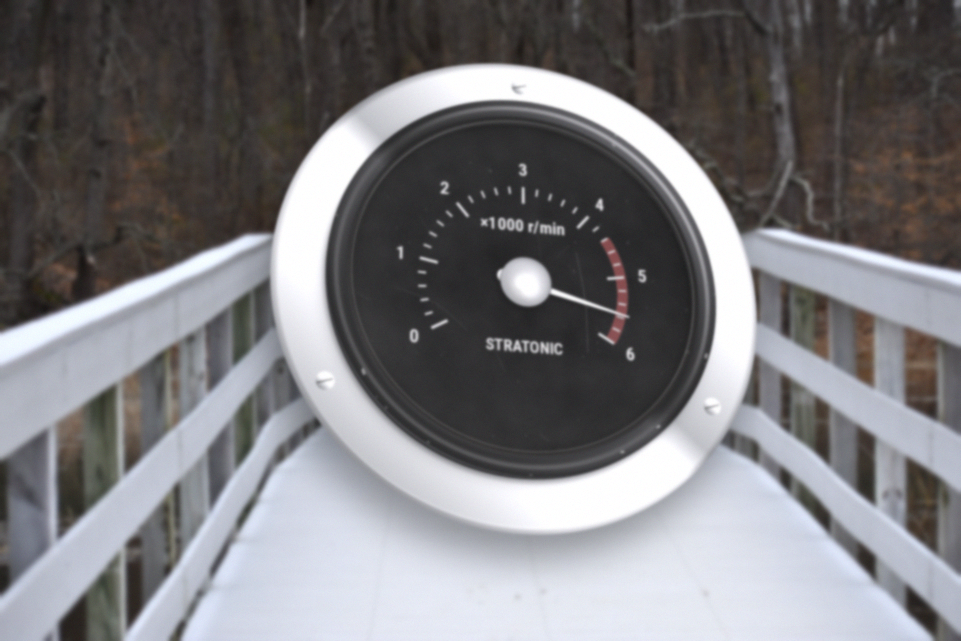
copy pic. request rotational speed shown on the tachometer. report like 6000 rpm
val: 5600 rpm
